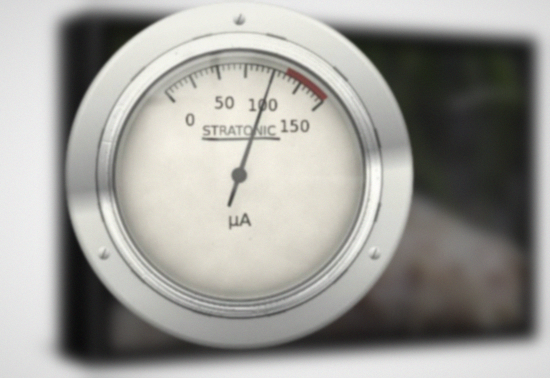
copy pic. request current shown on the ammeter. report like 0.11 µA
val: 100 µA
